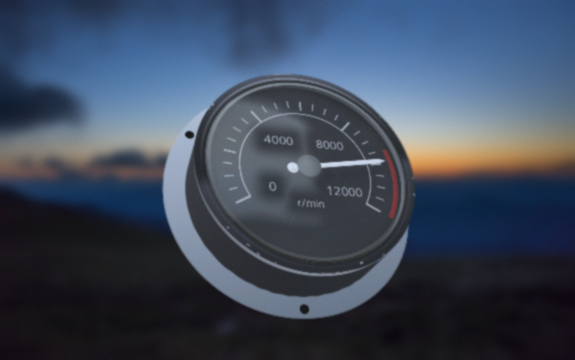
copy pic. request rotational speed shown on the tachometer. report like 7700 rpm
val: 10000 rpm
